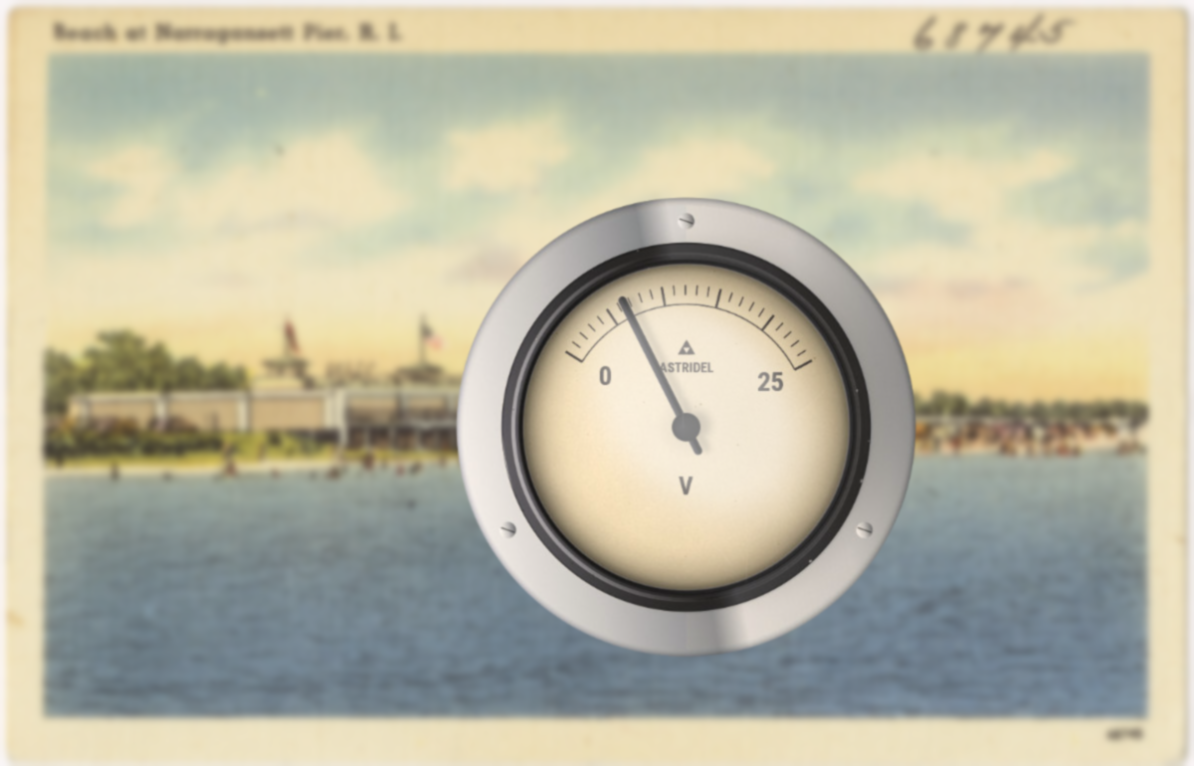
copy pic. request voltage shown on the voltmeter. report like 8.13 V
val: 6.5 V
